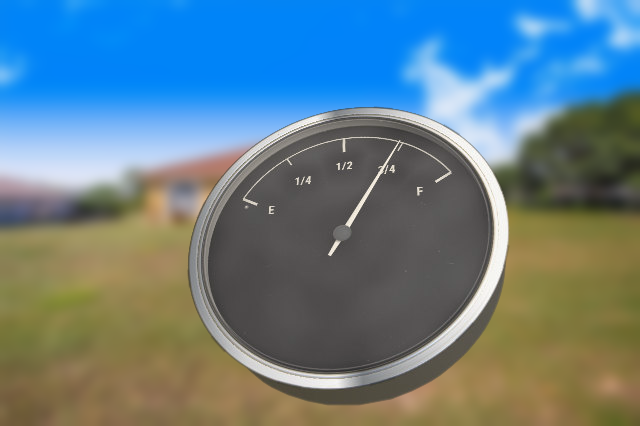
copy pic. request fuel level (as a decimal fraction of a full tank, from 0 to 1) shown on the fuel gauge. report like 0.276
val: 0.75
